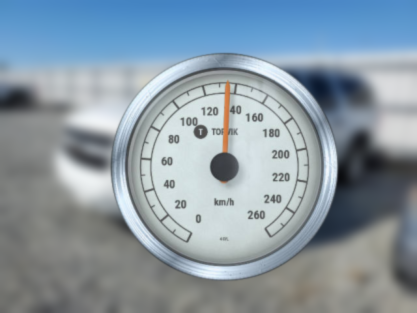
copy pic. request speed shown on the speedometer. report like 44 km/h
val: 135 km/h
